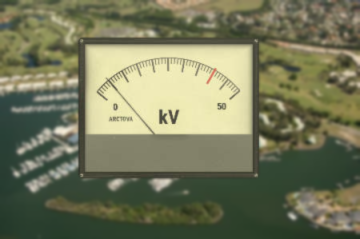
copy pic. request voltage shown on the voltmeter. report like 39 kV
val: 5 kV
